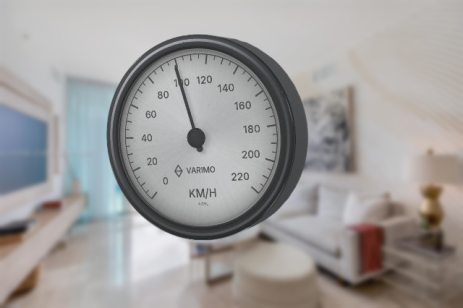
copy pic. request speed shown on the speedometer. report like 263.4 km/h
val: 100 km/h
